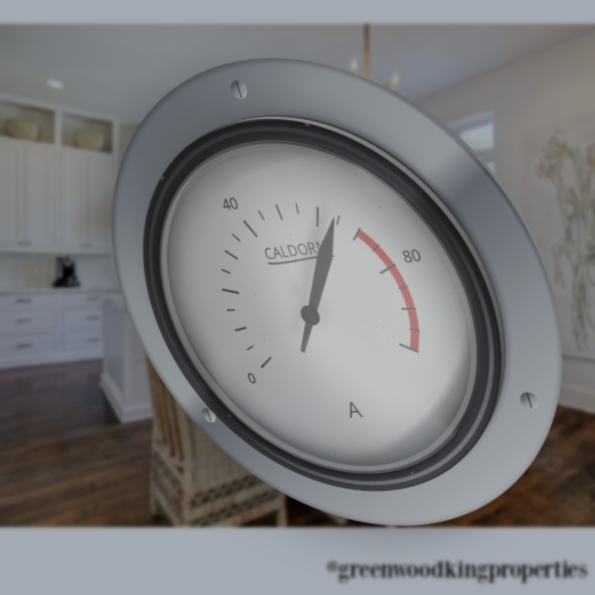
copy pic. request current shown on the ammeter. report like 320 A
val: 65 A
